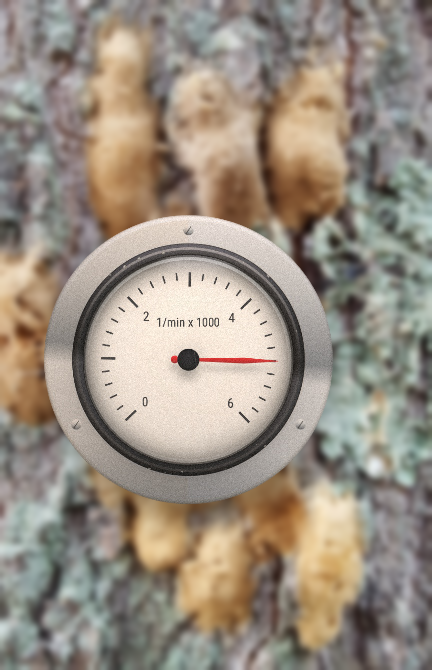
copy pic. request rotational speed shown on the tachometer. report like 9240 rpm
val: 5000 rpm
